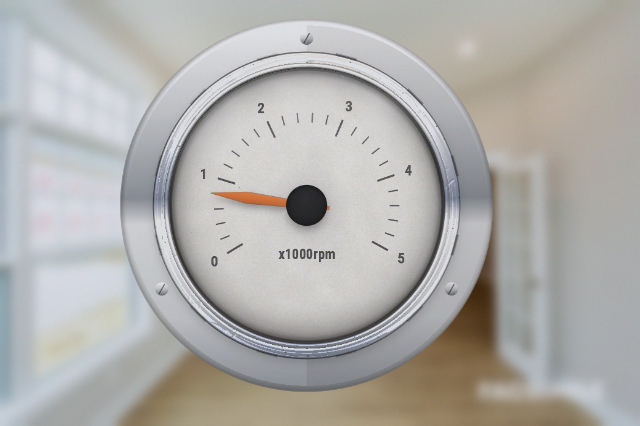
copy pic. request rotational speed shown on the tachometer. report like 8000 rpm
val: 800 rpm
